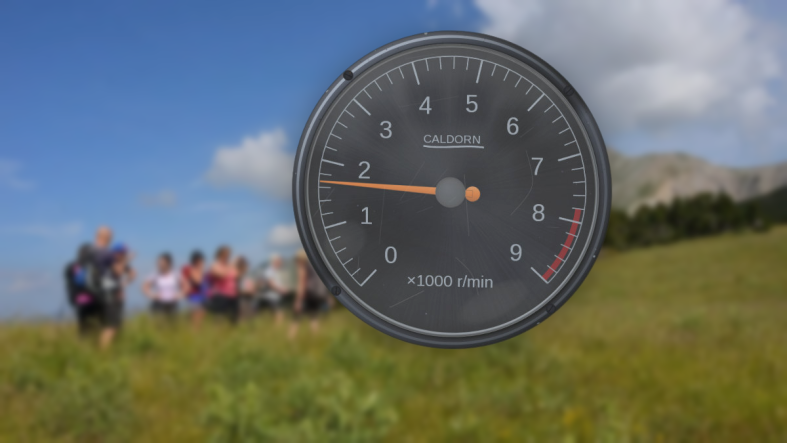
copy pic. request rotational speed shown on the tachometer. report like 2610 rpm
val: 1700 rpm
